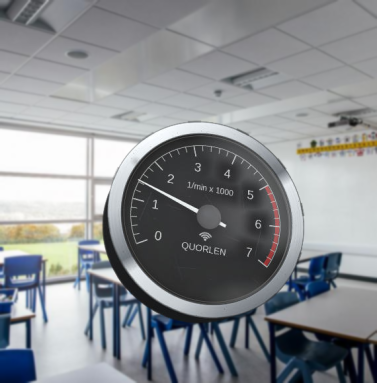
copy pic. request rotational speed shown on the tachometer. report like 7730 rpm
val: 1400 rpm
